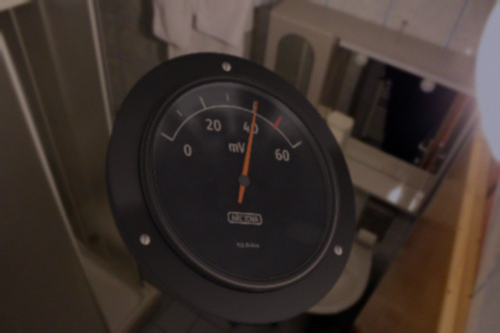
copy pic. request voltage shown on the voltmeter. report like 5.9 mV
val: 40 mV
